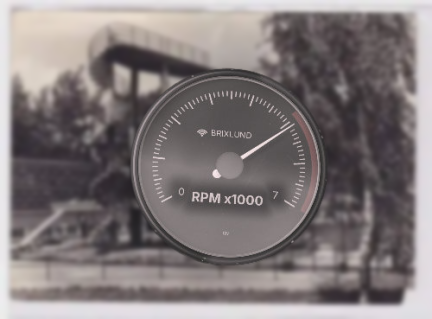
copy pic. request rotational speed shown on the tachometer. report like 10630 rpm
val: 5100 rpm
